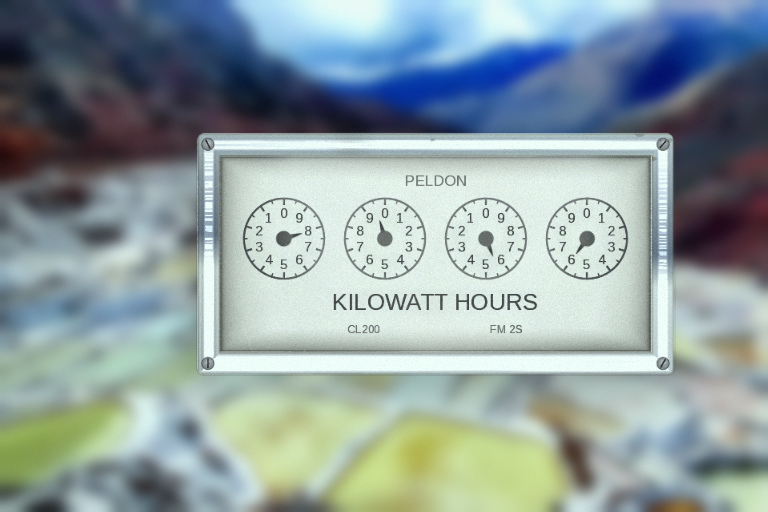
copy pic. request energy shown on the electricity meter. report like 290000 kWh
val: 7956 kWh
